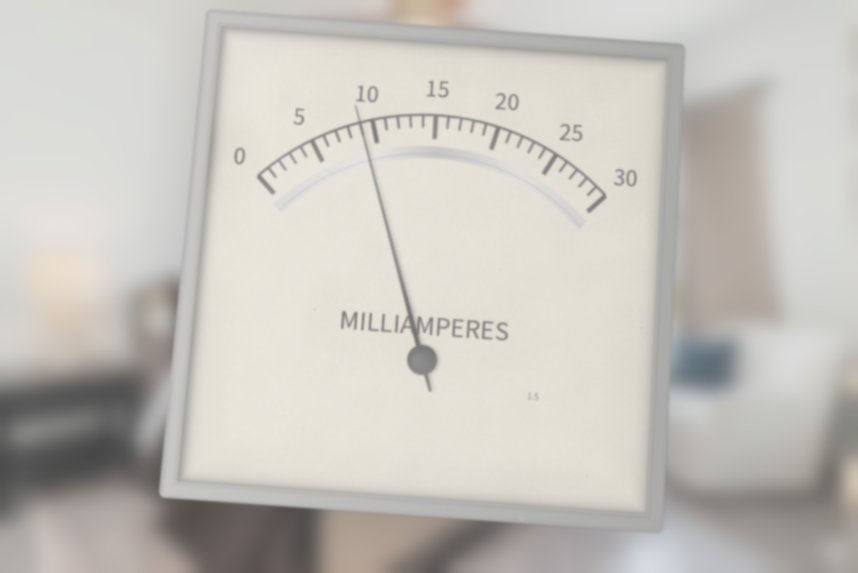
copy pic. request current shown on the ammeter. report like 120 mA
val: 9 mA
